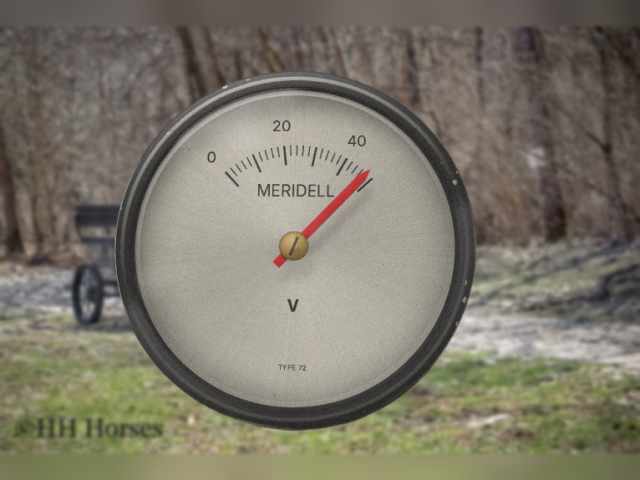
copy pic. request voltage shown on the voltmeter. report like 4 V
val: 48 V
